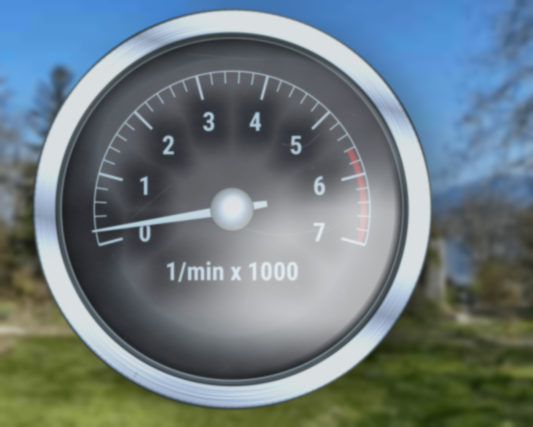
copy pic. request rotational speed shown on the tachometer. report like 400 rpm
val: 200 rpm
